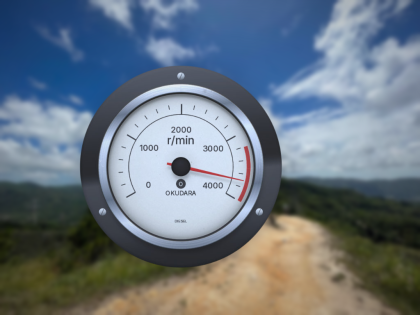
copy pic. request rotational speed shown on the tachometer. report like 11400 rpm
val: 3700 rpm
